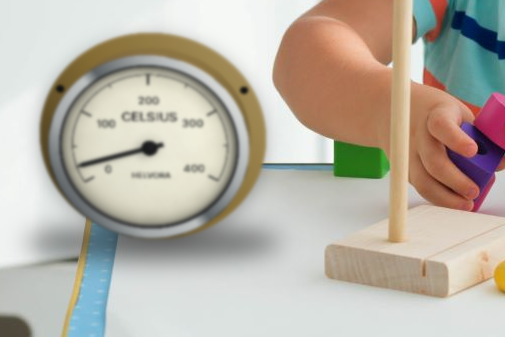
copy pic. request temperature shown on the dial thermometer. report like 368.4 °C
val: 25 °C
